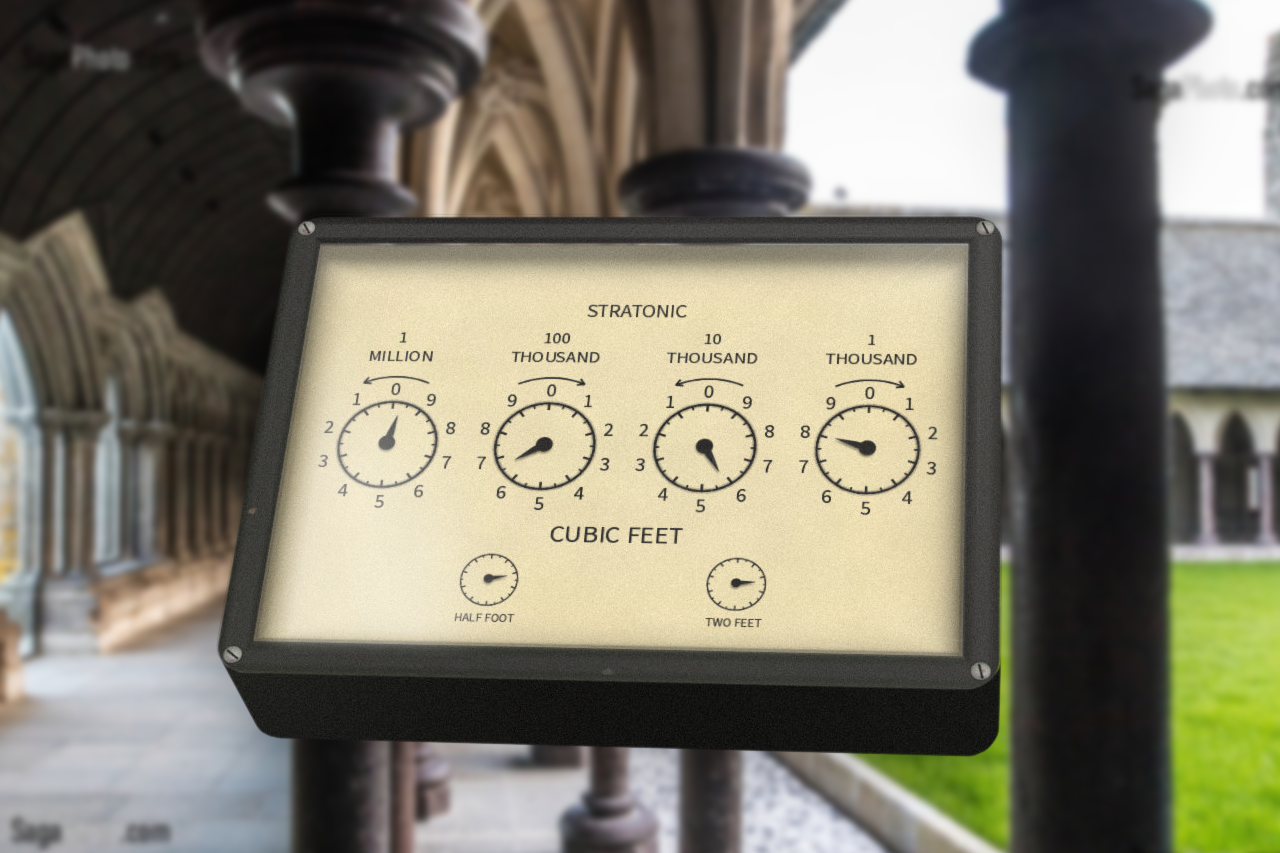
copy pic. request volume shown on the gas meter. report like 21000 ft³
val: 965800 ft³
